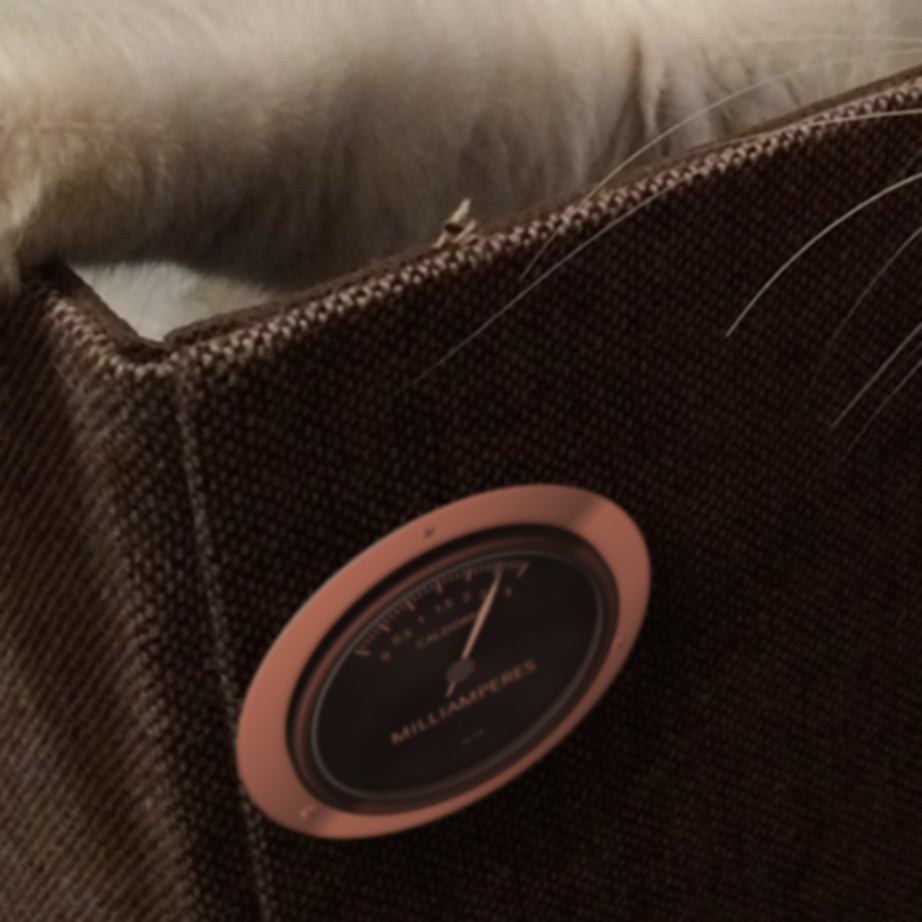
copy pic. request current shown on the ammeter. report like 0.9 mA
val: 2.5 mA
